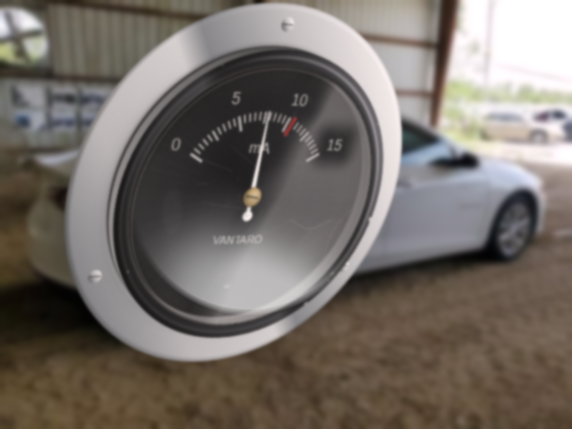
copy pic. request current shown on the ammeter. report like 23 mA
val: 7.5 mA
